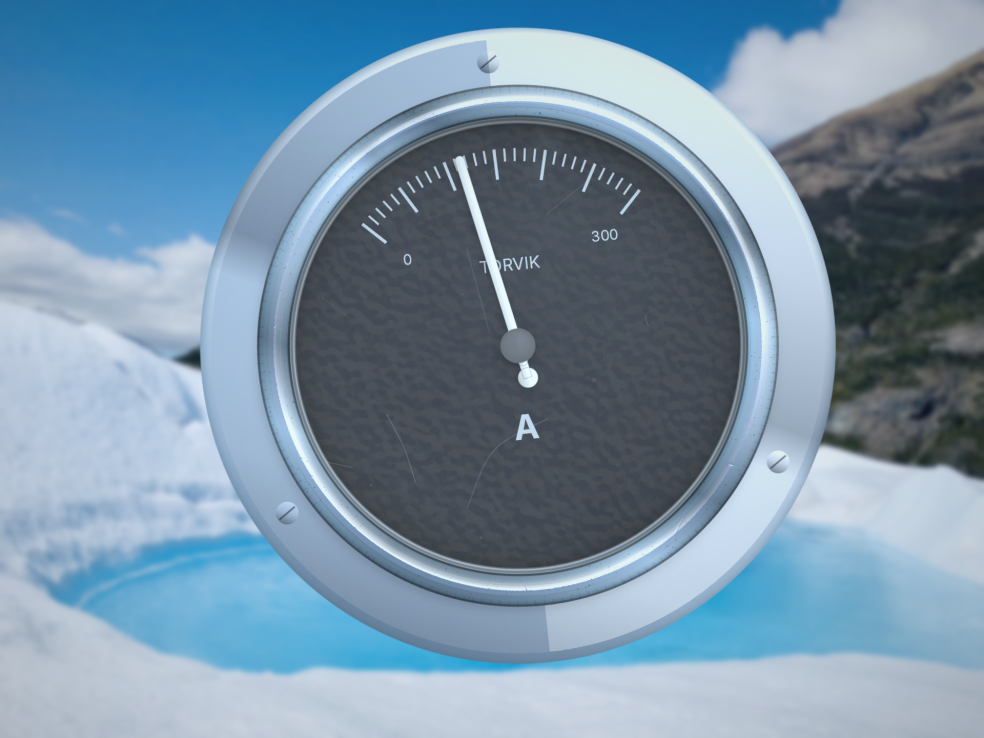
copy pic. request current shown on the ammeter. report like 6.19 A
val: 115 A
